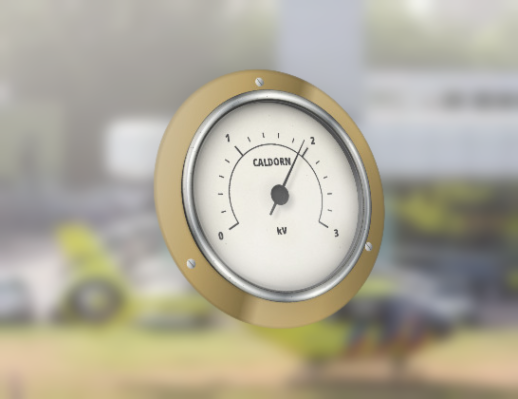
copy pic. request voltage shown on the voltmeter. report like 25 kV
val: 1.9 kV
